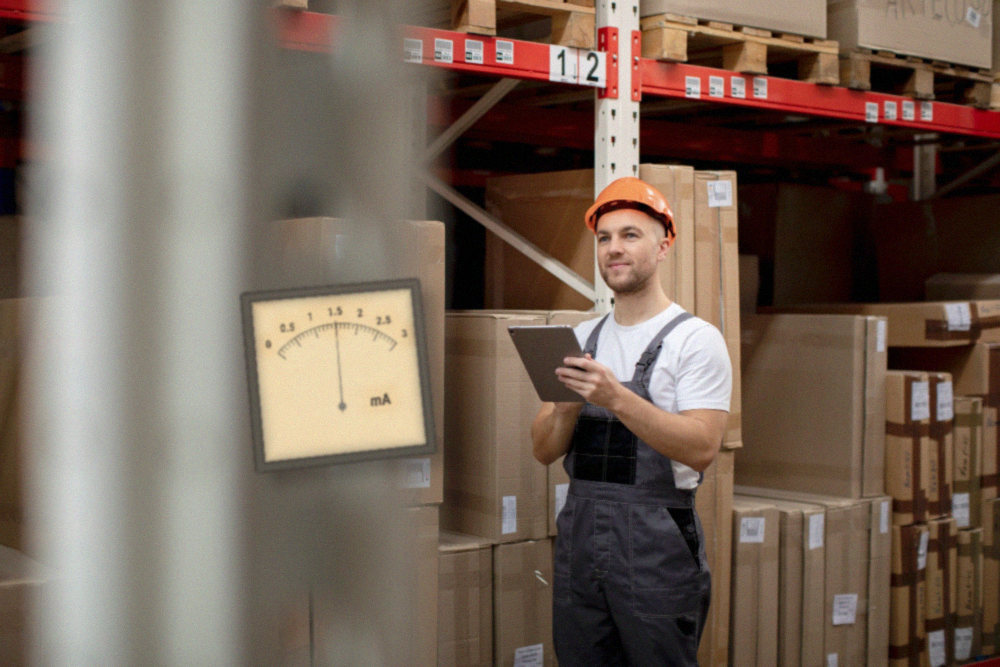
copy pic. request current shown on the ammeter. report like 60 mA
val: 1.5 mA
